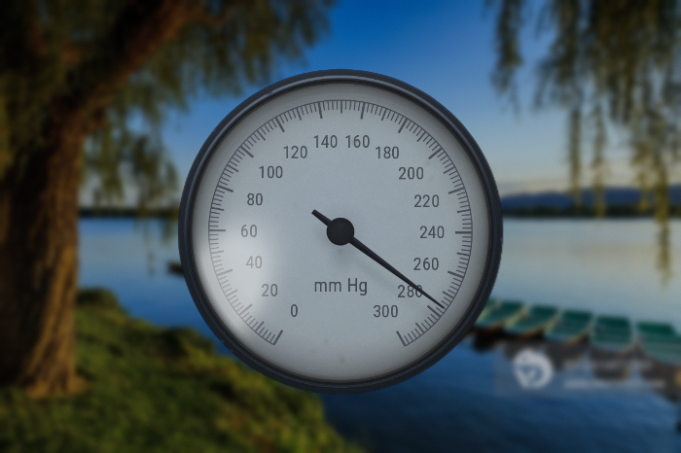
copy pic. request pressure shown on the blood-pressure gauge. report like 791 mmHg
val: 276 mmHg
